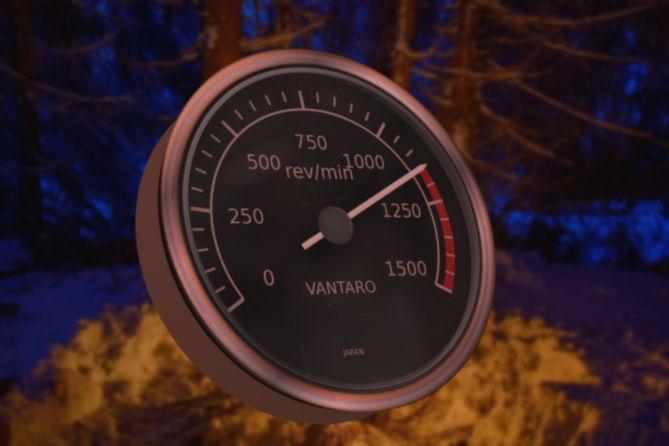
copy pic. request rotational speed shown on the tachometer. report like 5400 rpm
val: 1150 rpm
